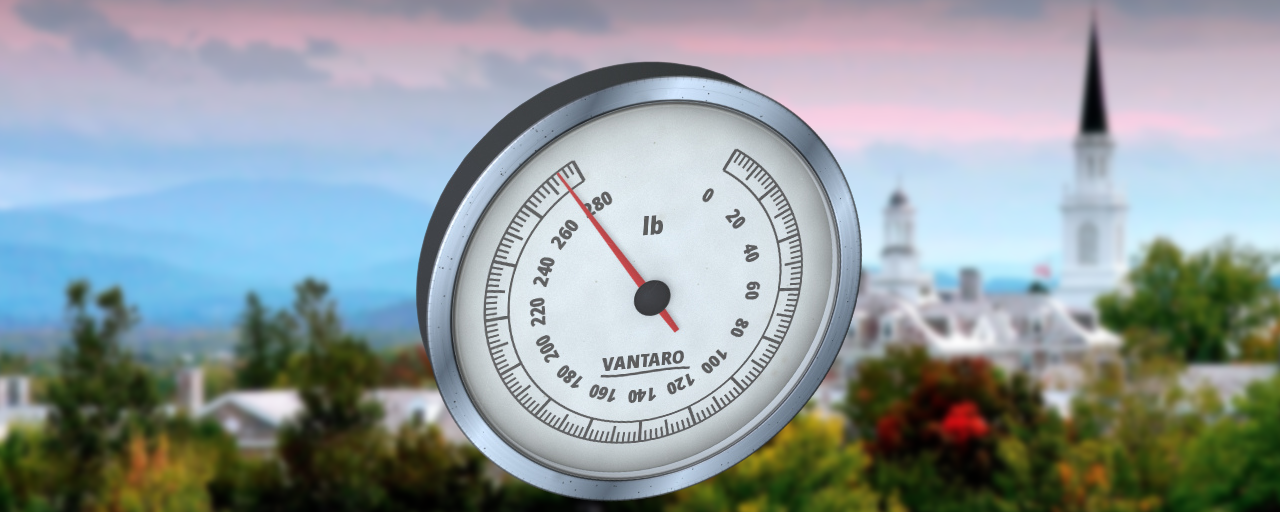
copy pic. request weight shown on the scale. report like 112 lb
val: 274 lb
